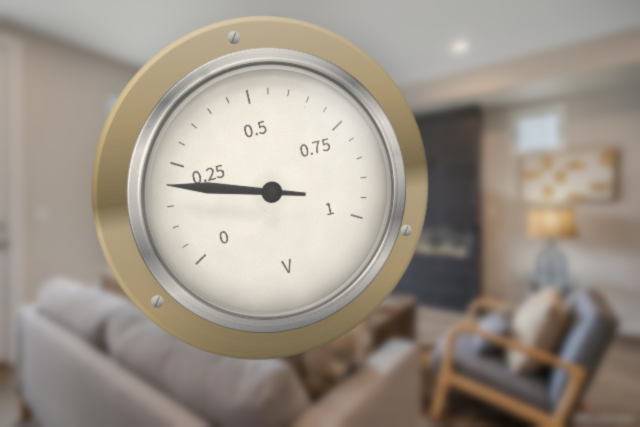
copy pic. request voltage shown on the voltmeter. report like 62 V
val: 0.2 V
